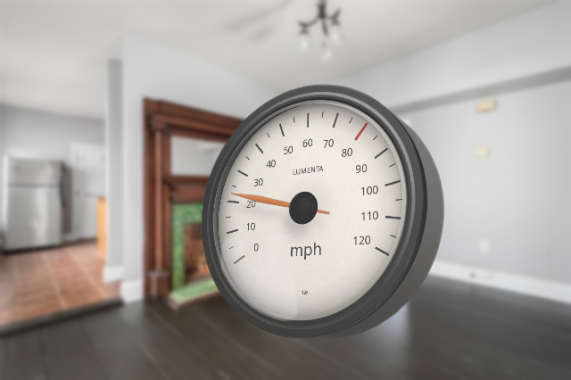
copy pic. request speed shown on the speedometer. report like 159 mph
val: 22.5 mph
